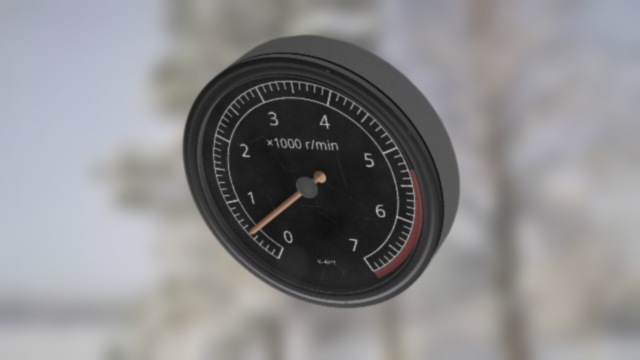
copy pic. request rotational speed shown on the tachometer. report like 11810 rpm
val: 500 rpm
